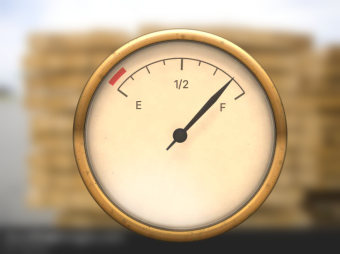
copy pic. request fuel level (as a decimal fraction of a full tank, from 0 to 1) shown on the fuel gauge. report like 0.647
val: 0.875
